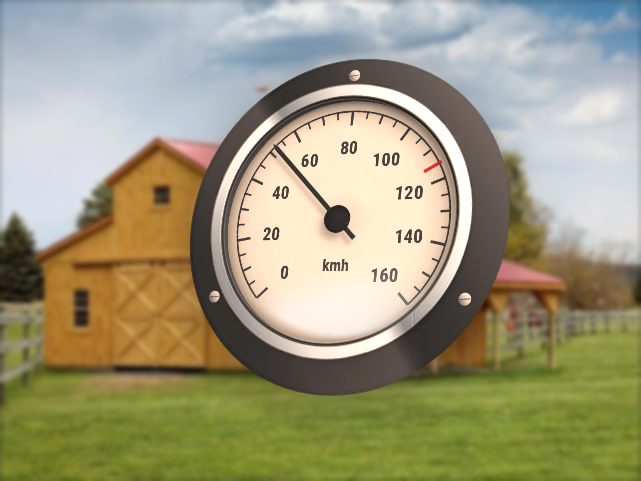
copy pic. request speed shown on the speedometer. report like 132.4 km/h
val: 52.5 km/h
